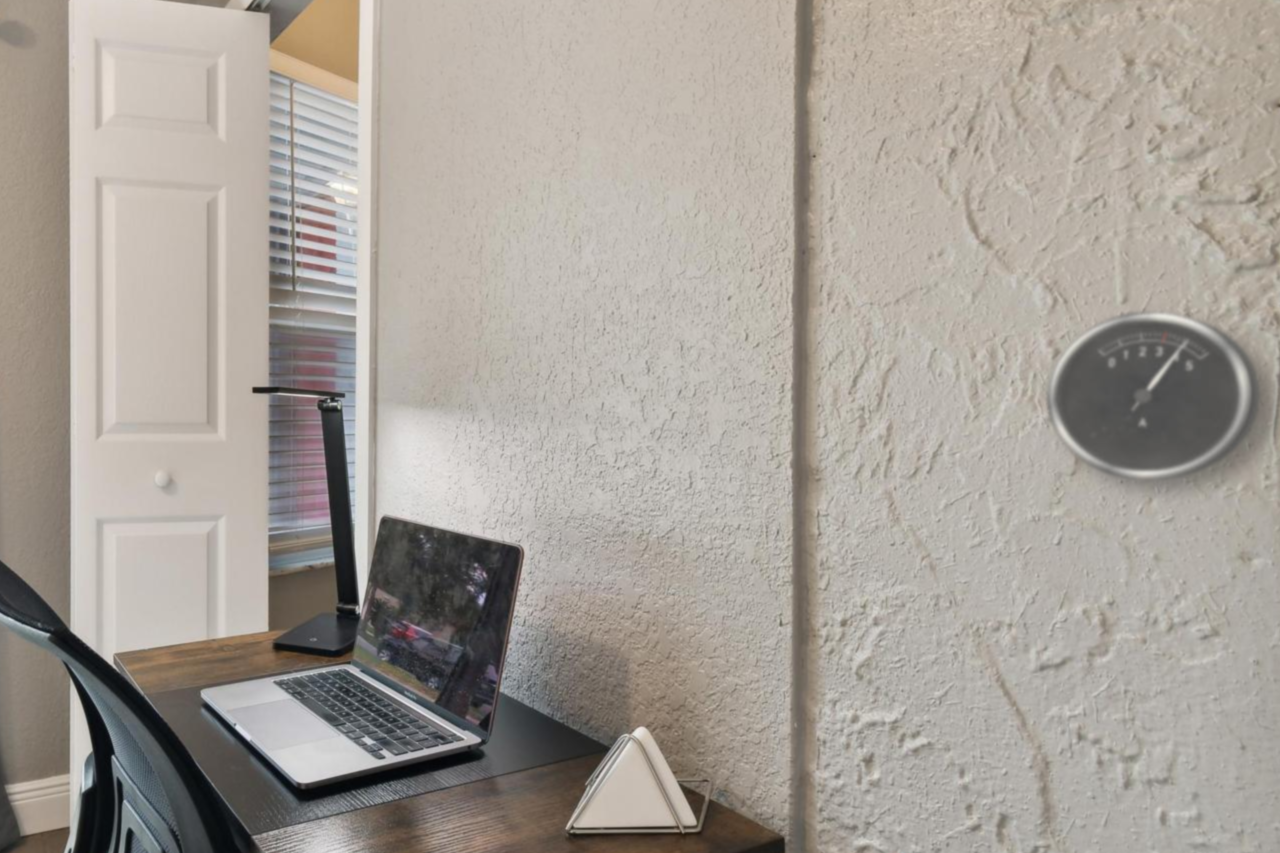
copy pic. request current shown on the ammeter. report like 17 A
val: 4 A
